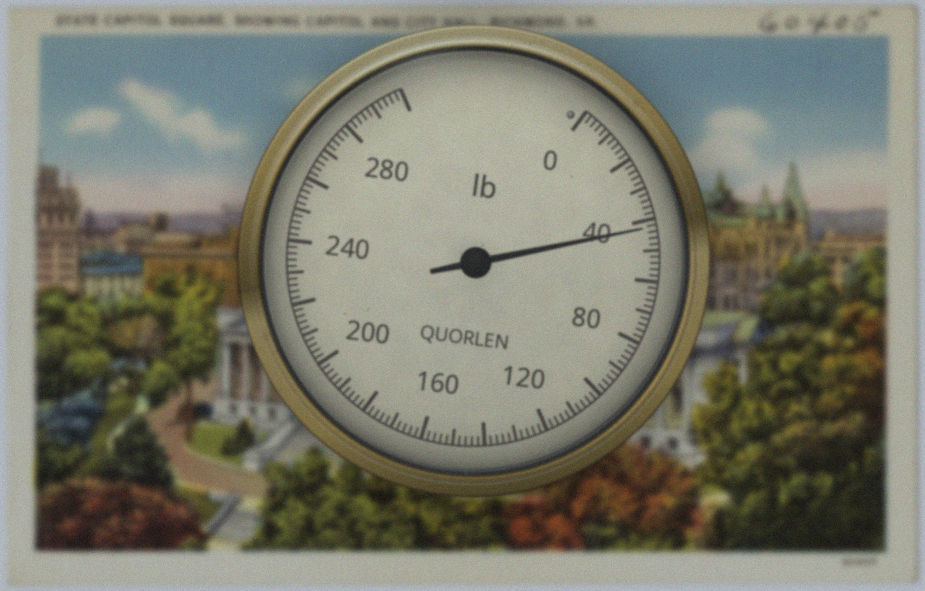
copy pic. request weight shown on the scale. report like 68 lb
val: 42 lb
